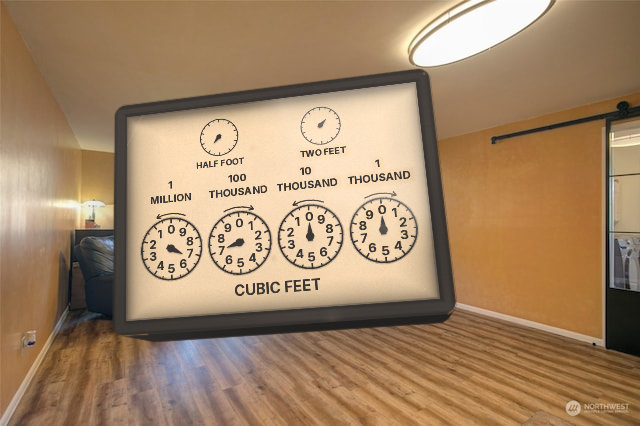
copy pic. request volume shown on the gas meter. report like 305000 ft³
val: 670000 ft³
